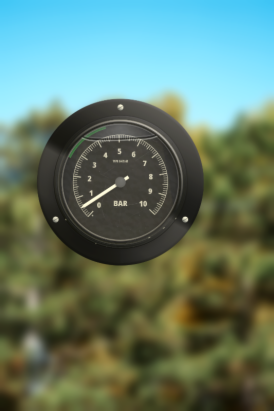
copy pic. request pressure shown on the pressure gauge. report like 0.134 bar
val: 0.5 bar
